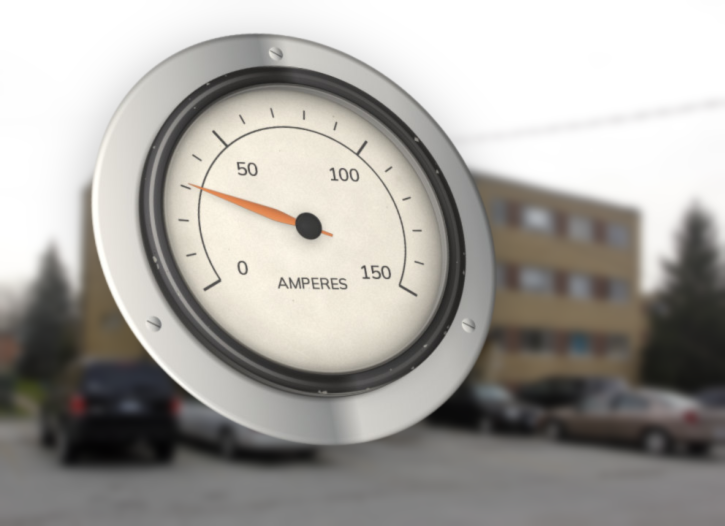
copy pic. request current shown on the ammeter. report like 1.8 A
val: 30 A
